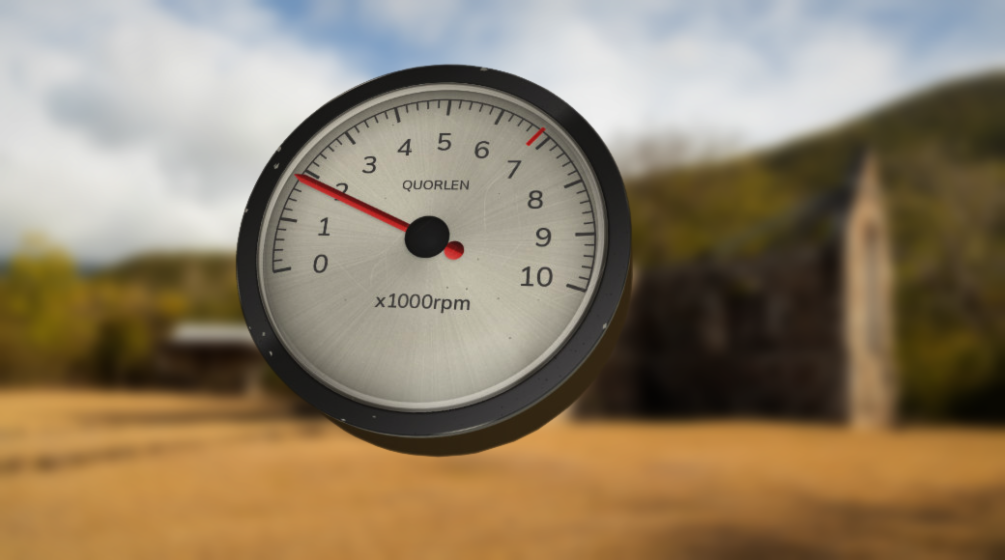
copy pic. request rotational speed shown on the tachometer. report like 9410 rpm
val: 1800 rpm
